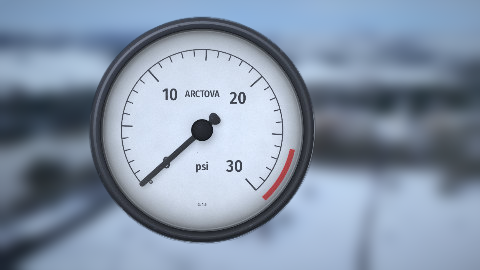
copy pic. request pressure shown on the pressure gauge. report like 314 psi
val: 0 psi
